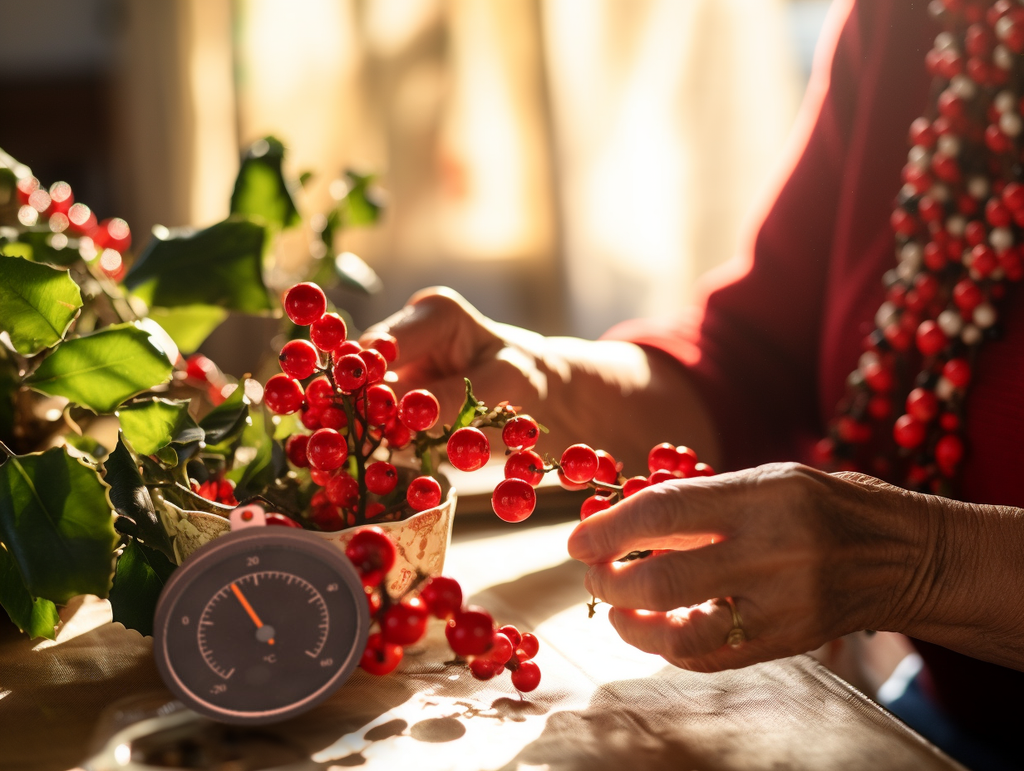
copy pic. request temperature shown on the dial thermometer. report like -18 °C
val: 14 °C
